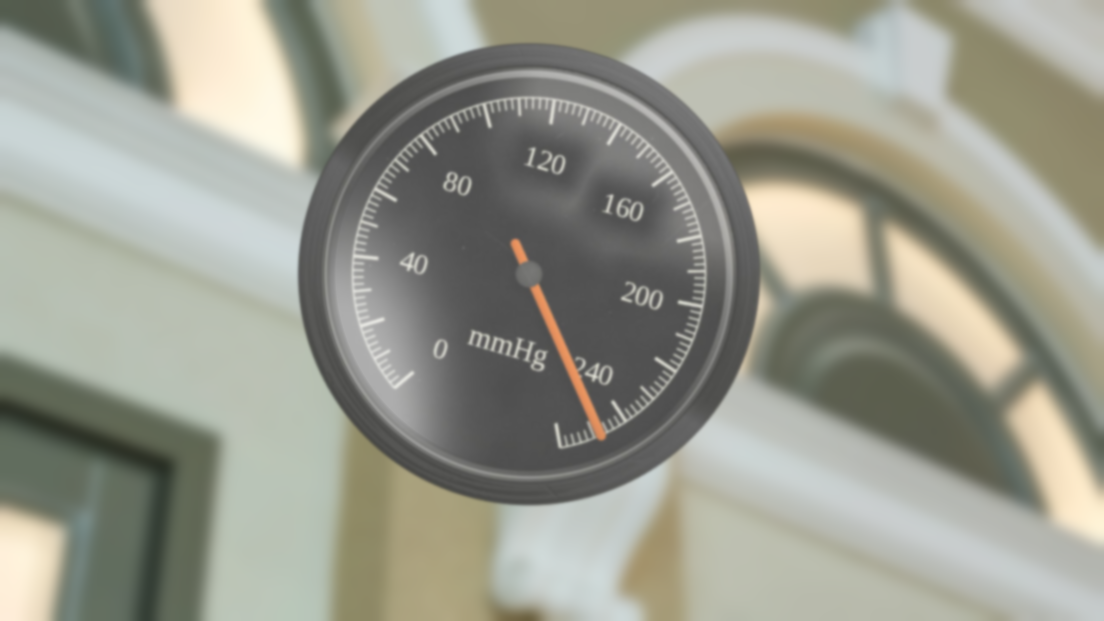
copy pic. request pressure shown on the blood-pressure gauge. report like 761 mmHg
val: 248 mmHg
